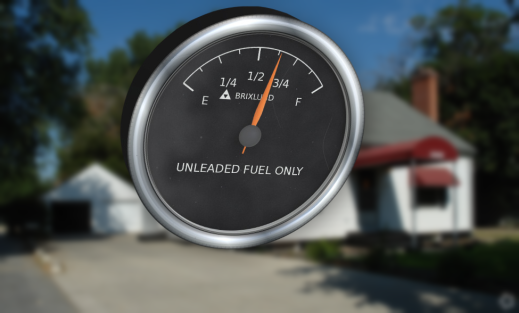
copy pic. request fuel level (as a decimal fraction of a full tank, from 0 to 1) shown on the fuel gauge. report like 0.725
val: 0.625
